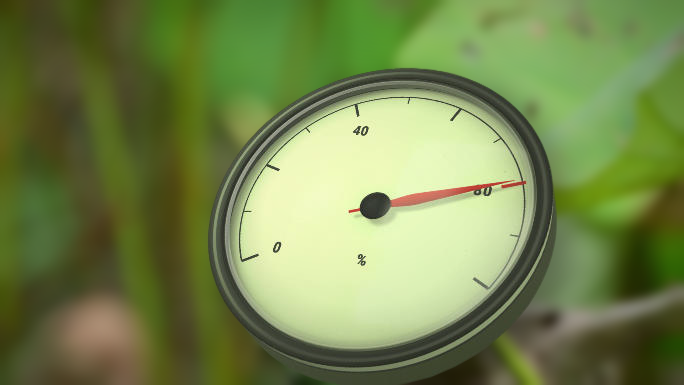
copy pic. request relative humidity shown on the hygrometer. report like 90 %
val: 80 %
